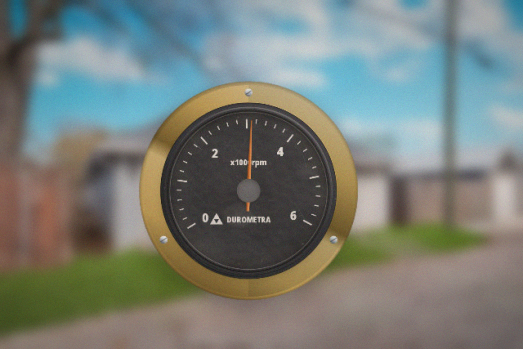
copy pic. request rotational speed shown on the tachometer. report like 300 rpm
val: 3100 rpm
